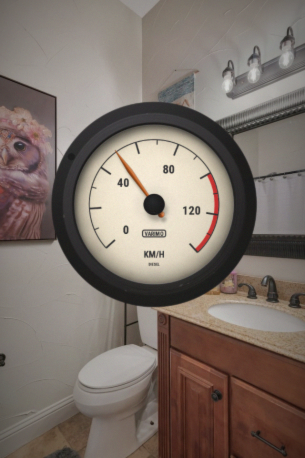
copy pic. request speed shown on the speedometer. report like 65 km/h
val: 50 km/h
